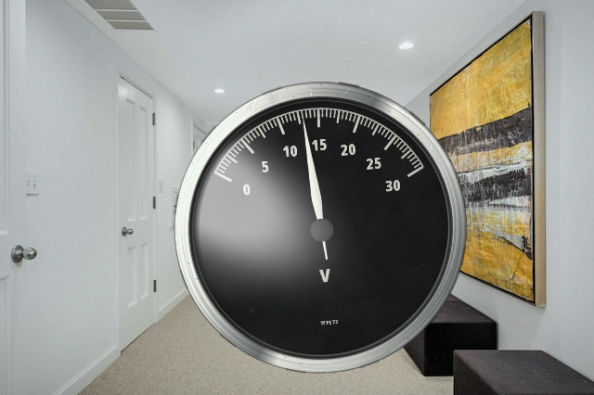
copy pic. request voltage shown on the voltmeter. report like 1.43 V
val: 13 V
